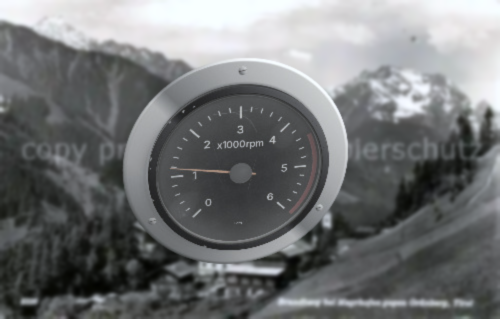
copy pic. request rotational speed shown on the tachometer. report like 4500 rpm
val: 1200 rpm
